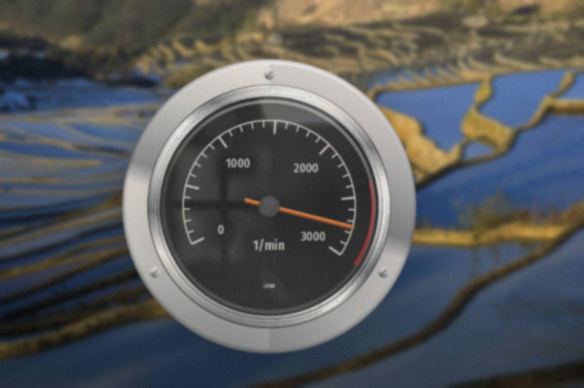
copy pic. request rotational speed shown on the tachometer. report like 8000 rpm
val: 2750 rpm
